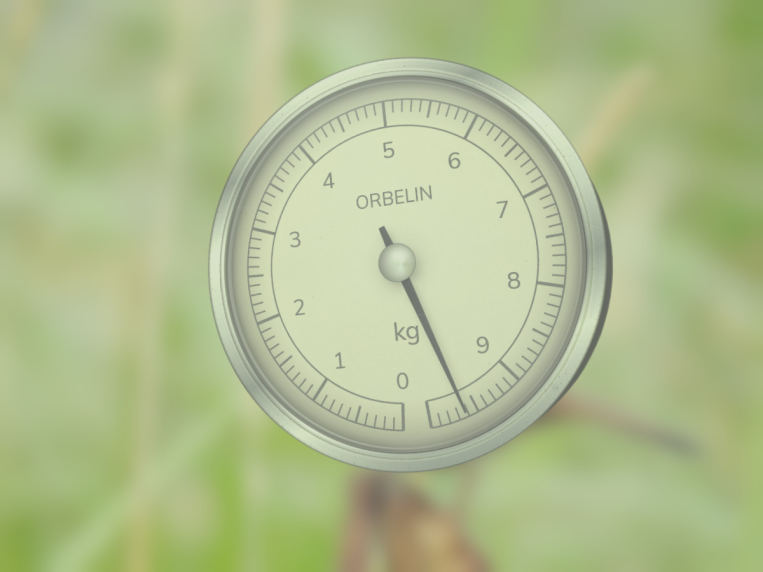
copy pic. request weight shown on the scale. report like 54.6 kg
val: 9.6 kg
